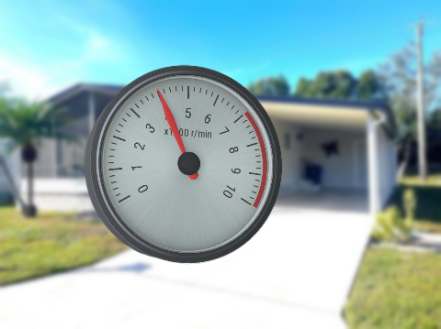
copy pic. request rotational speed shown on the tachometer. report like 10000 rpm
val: 4000 rpm
